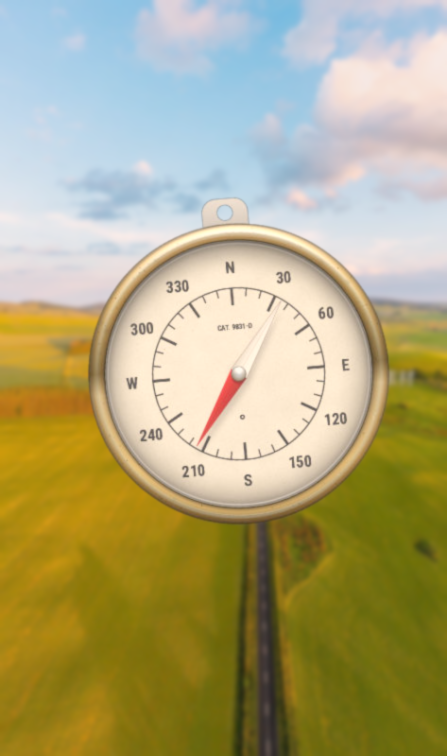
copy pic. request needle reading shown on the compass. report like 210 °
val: 215 °
